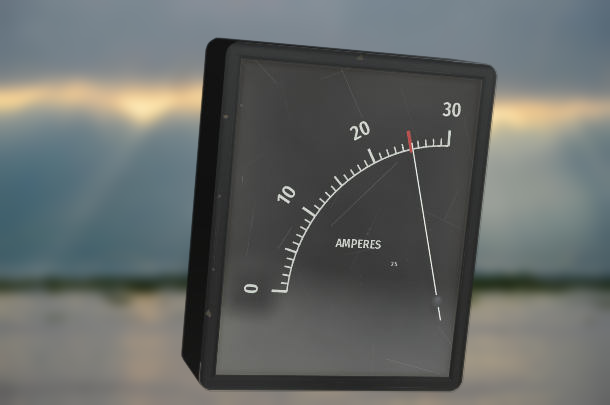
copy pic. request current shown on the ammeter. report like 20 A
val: 25 A
